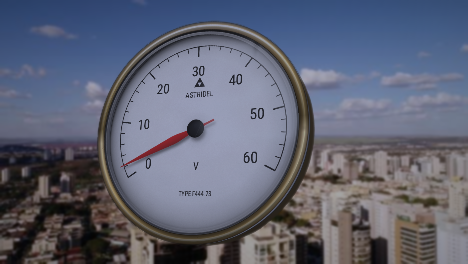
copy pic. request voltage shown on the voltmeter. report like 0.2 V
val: 2 V
